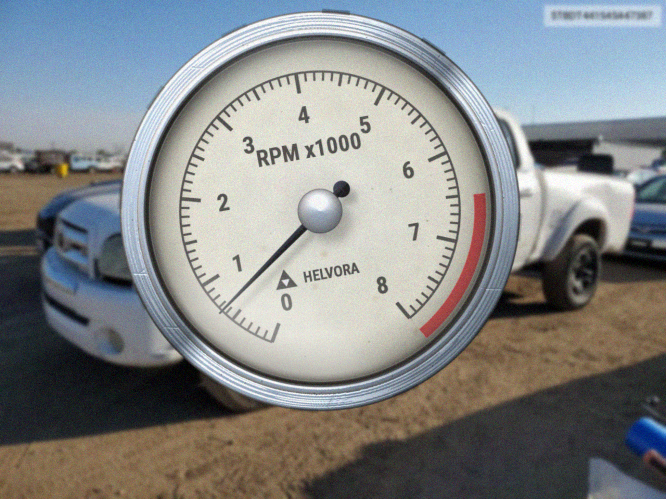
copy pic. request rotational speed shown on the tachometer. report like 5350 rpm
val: 650 rpm
